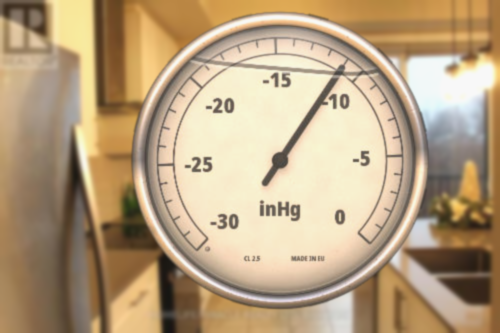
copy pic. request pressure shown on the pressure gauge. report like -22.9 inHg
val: -11 inHg
